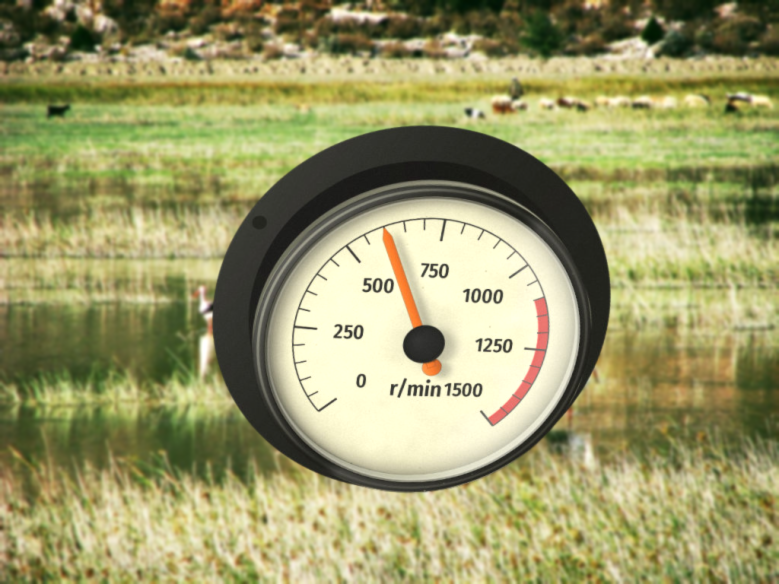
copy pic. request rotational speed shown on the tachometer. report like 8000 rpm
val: 600 rpm
